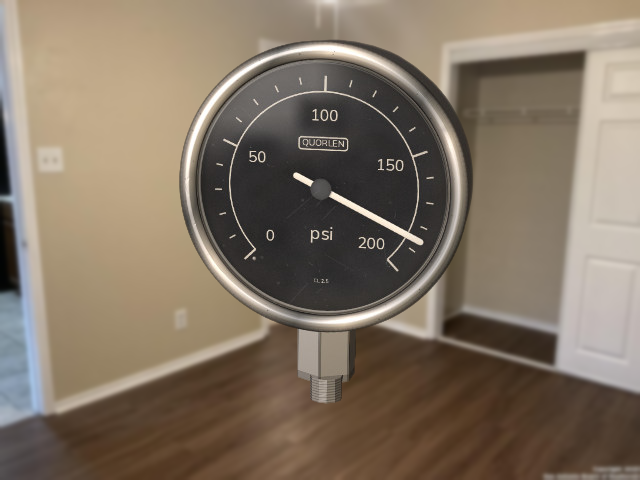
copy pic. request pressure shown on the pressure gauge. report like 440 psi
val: 185 psi
